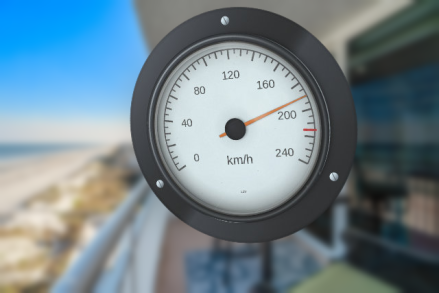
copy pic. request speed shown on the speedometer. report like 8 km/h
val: 190 km/h
